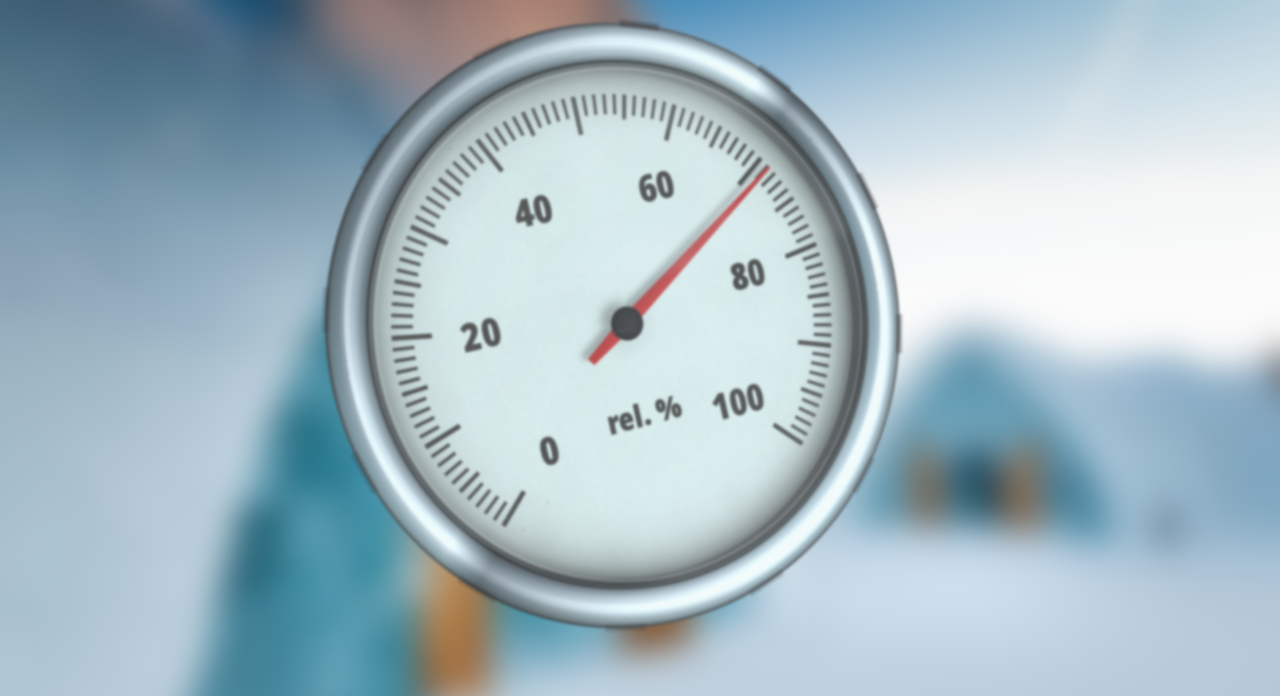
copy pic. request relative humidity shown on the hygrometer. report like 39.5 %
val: 71 %
